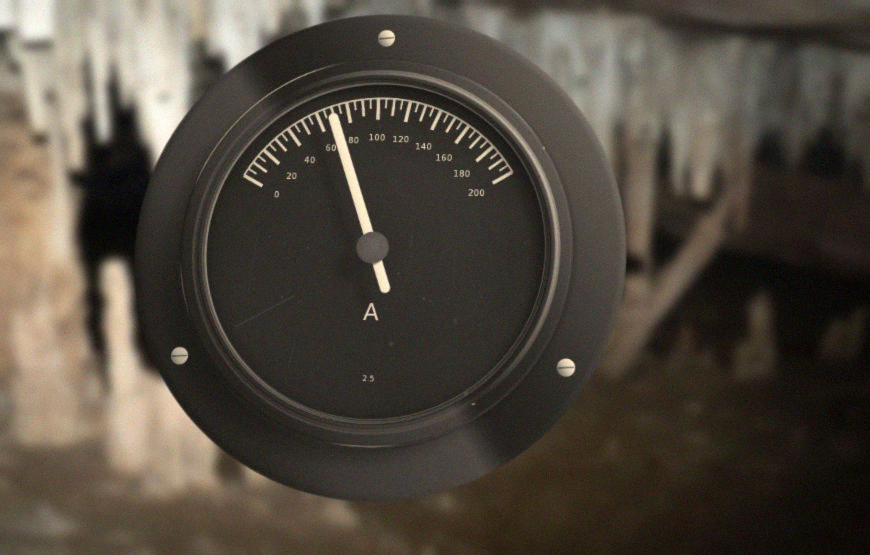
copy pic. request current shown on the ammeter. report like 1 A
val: 70 A
